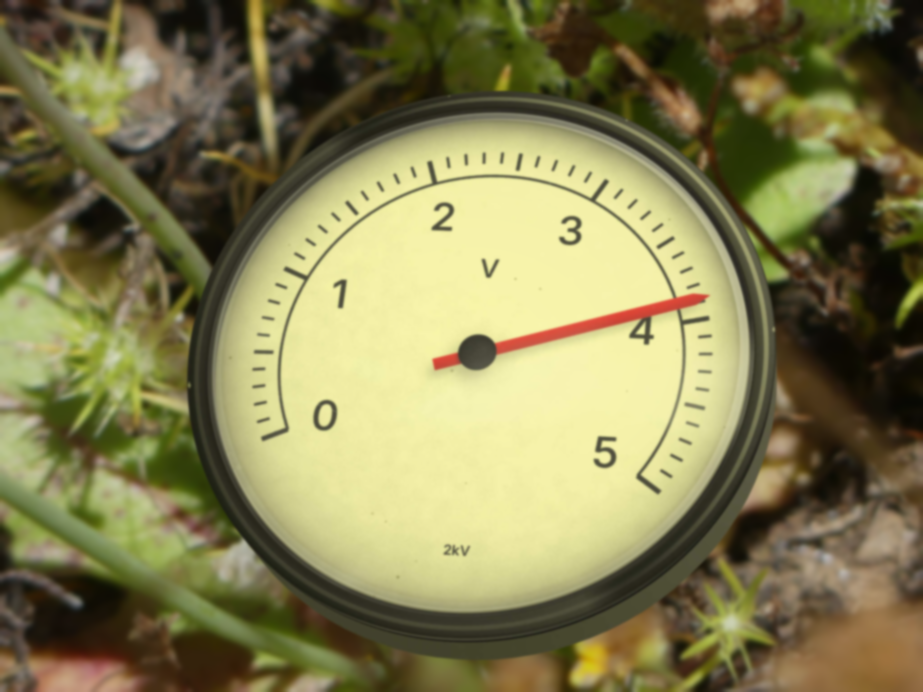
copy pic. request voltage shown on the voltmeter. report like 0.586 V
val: 3.9 V
